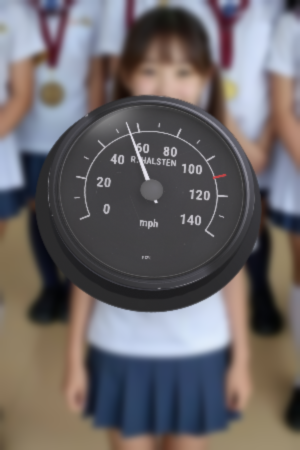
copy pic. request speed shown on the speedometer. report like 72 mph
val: 55 mph
